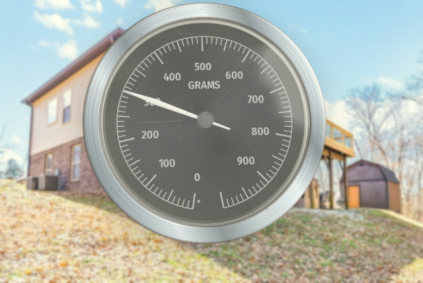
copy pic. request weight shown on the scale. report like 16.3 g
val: 300 g
